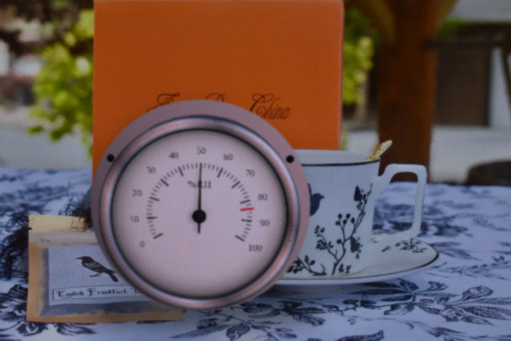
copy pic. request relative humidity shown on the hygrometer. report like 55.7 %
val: 50 %
